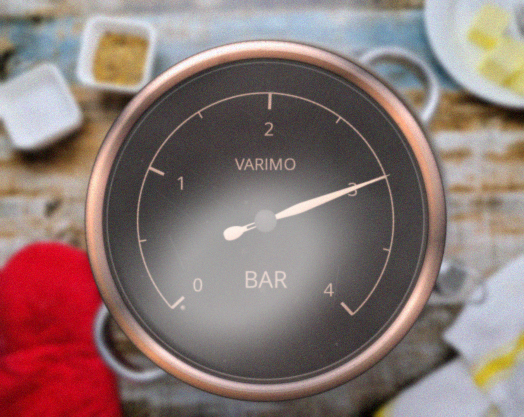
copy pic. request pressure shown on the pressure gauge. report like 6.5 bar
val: 3 bar
